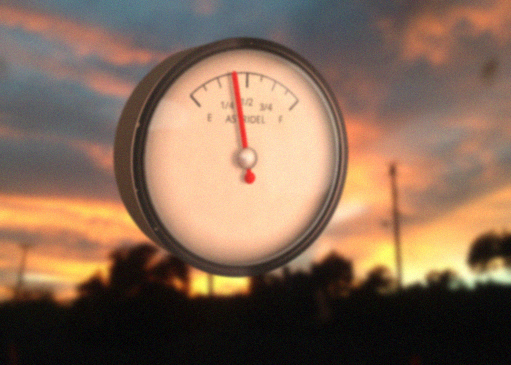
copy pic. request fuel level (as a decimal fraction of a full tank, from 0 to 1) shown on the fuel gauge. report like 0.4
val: 0.375
